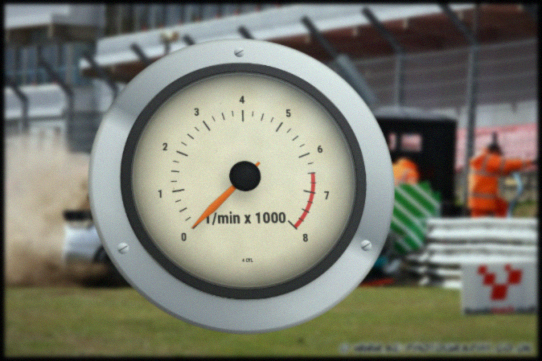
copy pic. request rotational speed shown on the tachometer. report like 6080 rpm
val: 0 rpm
